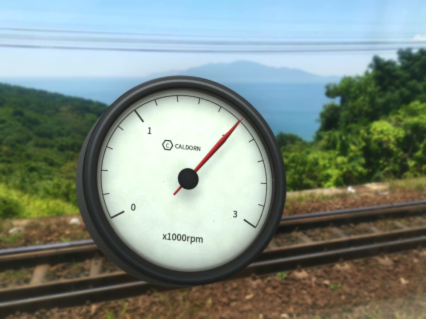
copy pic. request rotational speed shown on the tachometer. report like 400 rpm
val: 2000 rpm
